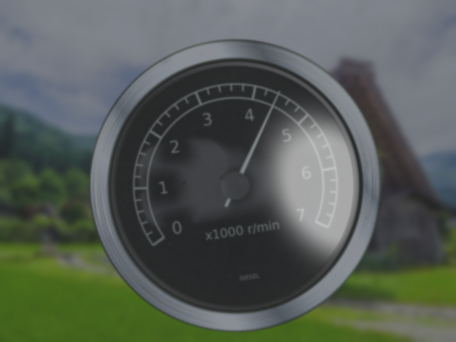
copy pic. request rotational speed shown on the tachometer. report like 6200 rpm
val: 4400 rpm
